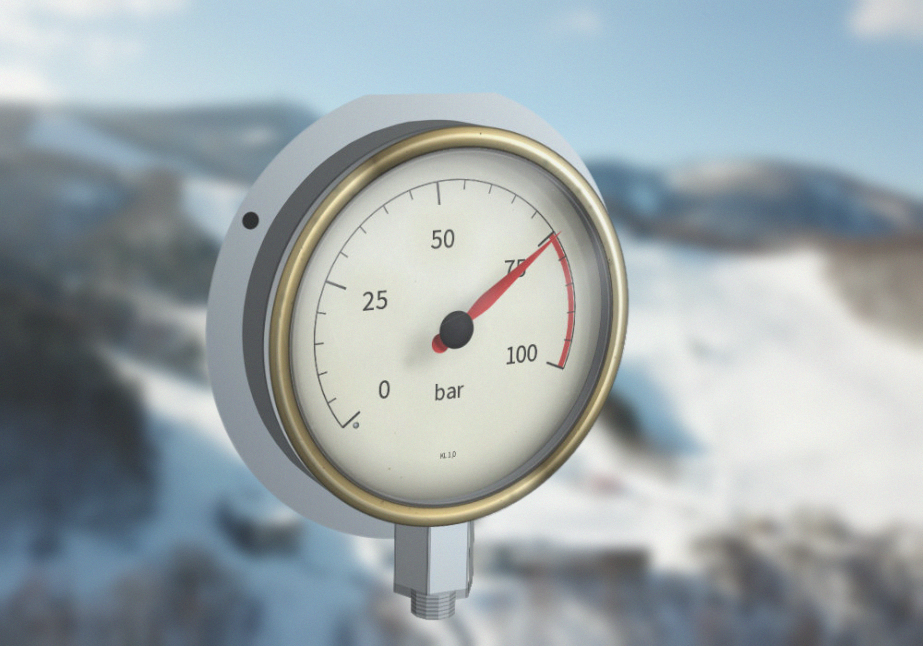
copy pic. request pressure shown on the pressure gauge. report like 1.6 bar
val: 75 bar
